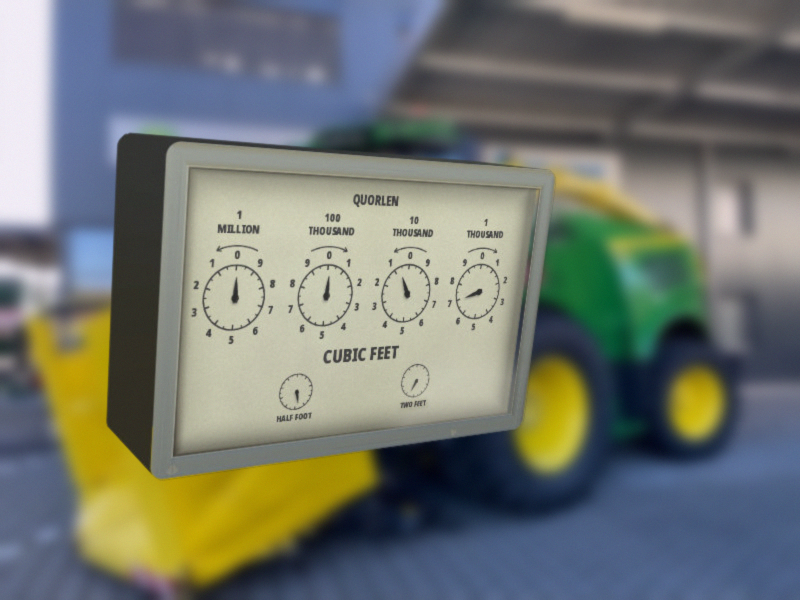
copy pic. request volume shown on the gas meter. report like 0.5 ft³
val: 700 ft³
